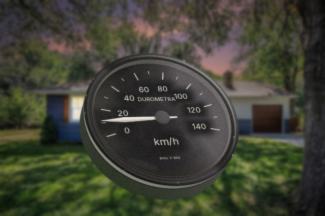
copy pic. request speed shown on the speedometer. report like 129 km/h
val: 10 km/h
